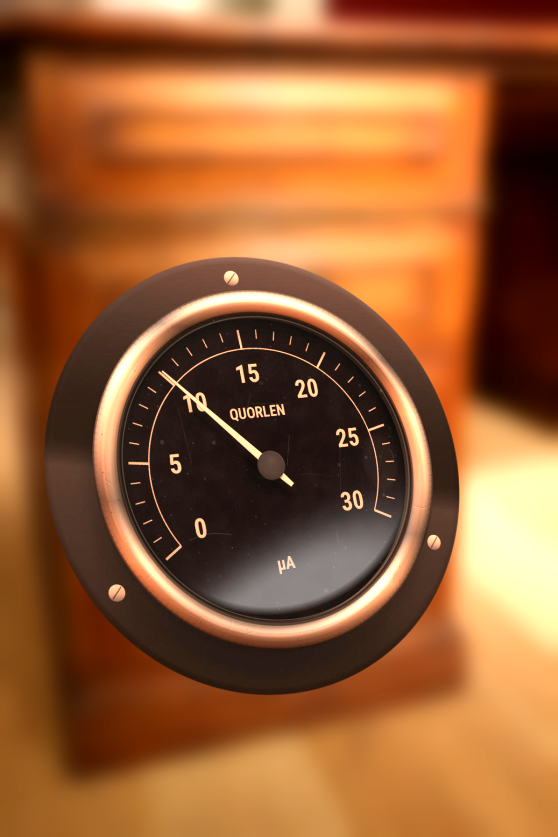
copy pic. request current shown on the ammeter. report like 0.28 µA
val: 10 µA
